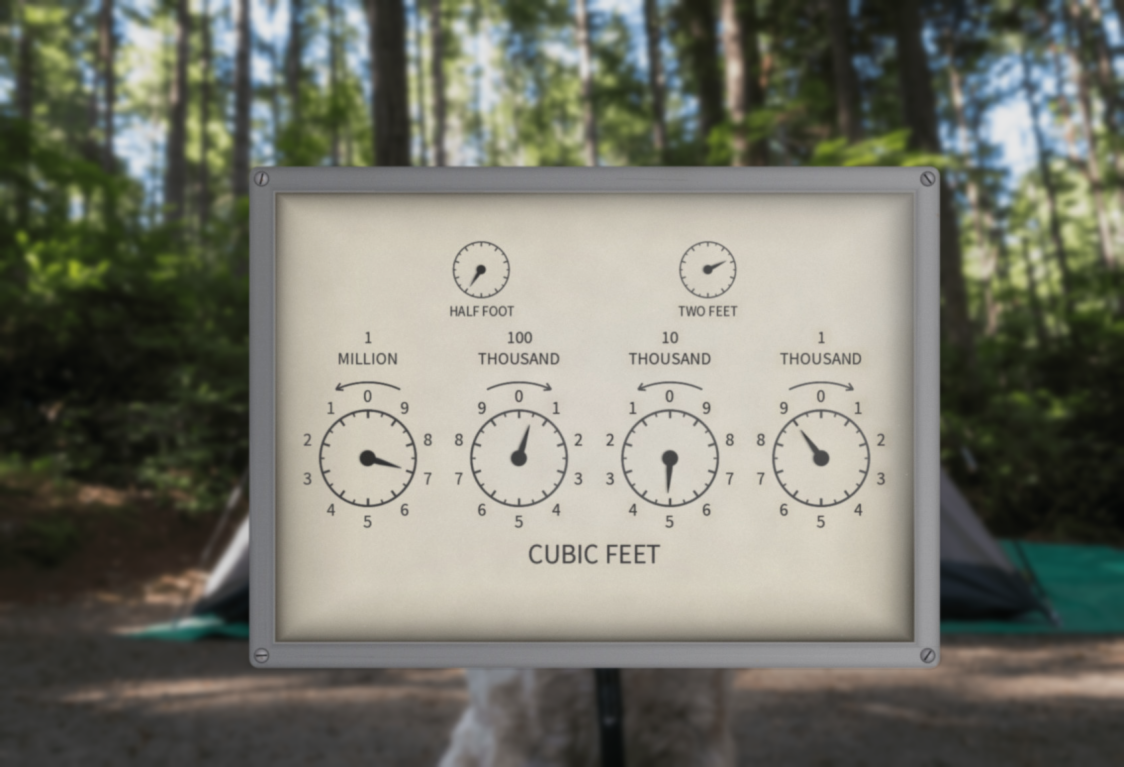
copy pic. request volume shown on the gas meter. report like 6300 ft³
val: 704900 ft³
